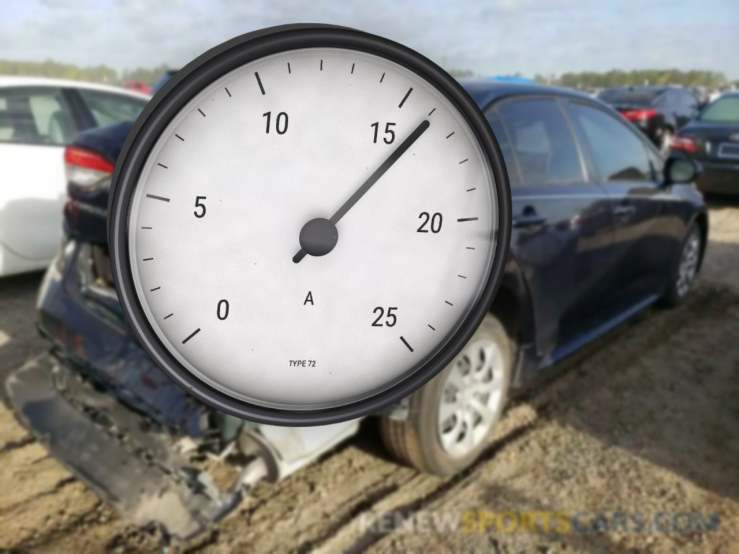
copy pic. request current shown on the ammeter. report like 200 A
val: 16 A
